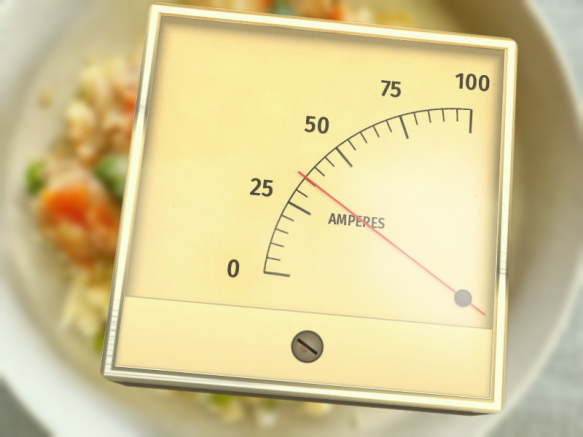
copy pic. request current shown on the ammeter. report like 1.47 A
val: 35 A
